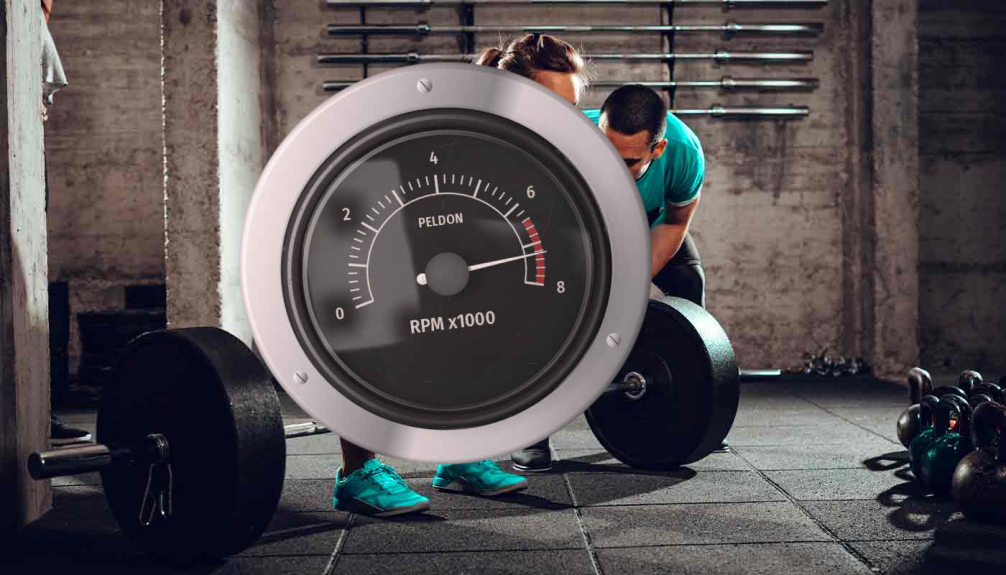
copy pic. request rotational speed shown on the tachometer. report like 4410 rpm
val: 7200 rpm
